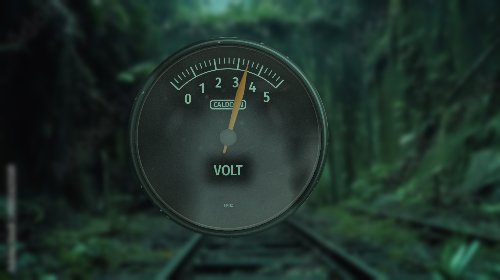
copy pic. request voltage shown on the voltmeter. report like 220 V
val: 3.4 V
